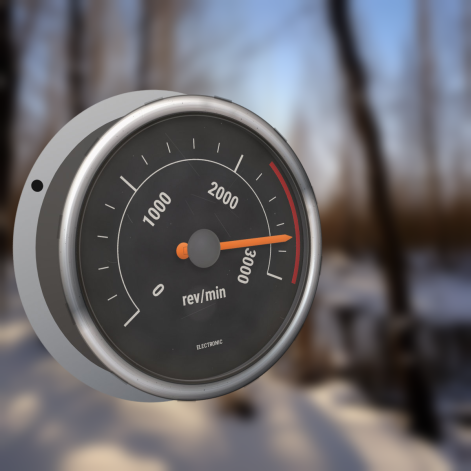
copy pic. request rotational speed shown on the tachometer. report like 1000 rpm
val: 2700 rpm
